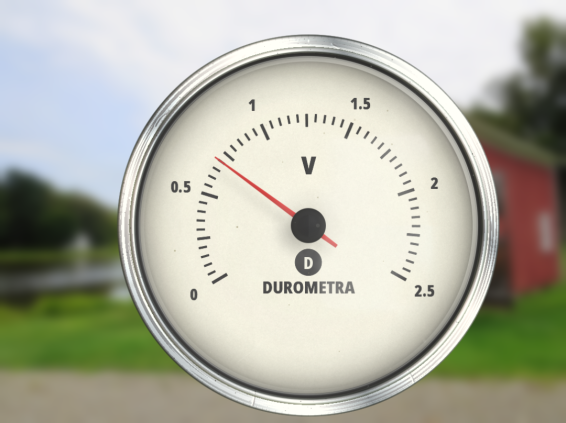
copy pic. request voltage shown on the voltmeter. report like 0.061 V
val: 0.7 V
